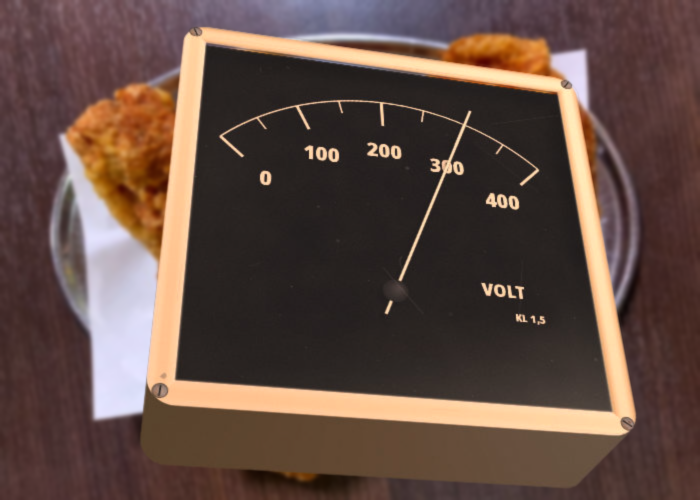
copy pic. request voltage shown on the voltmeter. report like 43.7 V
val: 300 V
